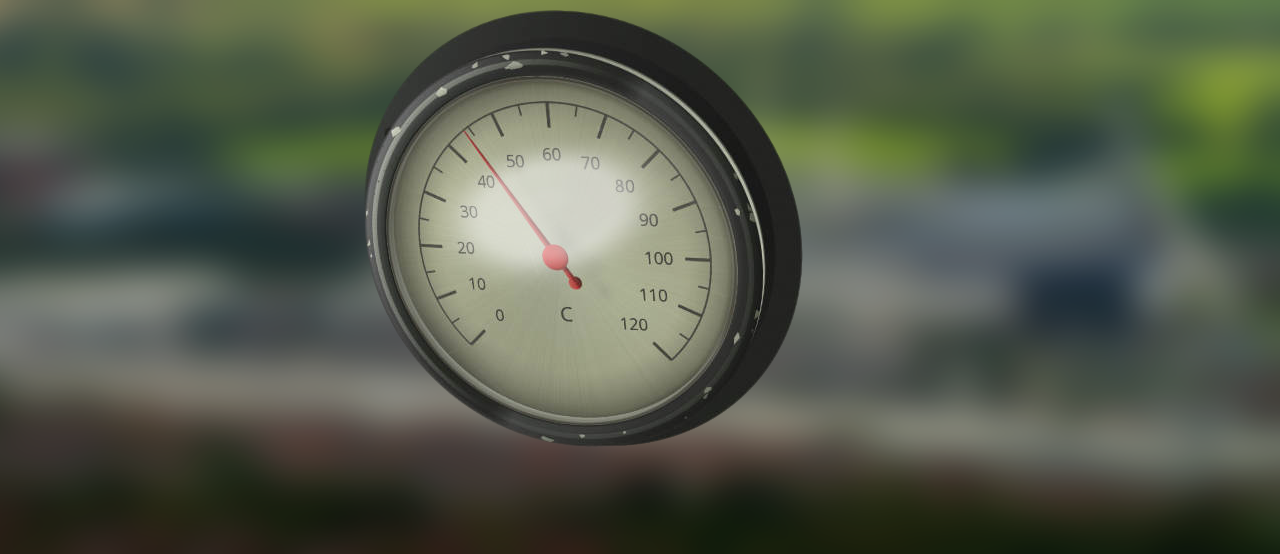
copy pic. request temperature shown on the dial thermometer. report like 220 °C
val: 45 °C
